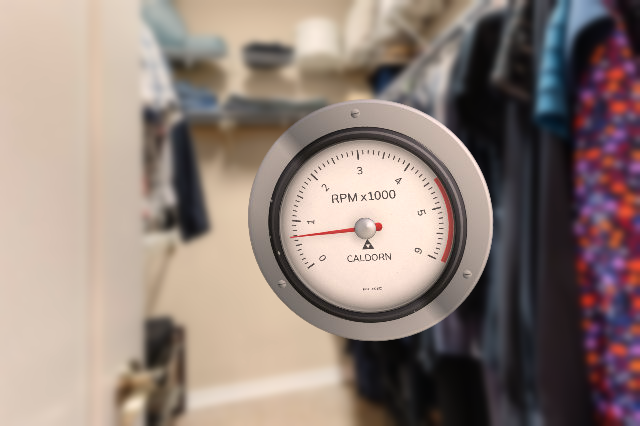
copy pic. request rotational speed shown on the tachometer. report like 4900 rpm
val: 700 rpm
